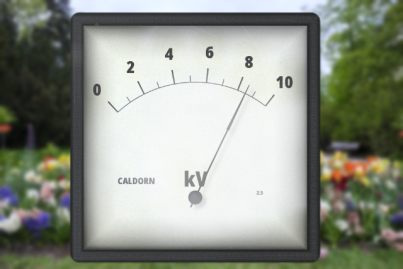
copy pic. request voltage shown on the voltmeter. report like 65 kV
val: 8.5 kV
